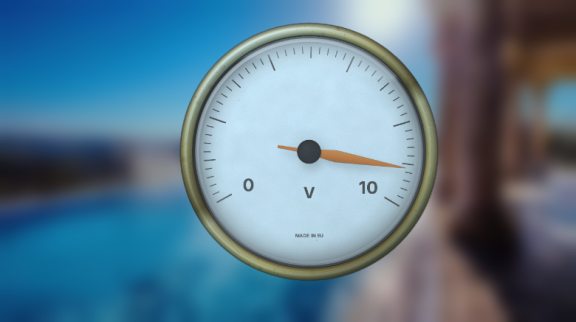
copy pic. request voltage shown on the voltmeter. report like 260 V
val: 9.1 V
